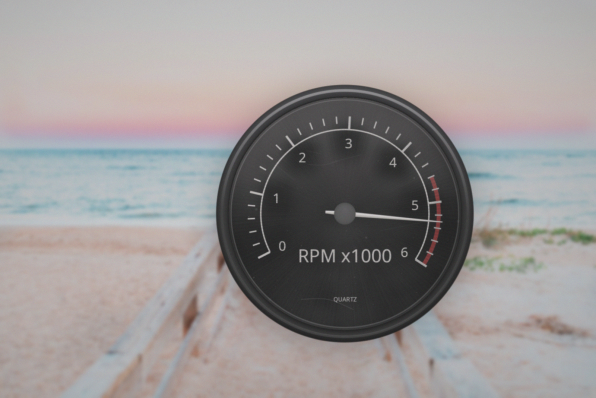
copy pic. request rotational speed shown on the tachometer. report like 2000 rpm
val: 5300 rpm
